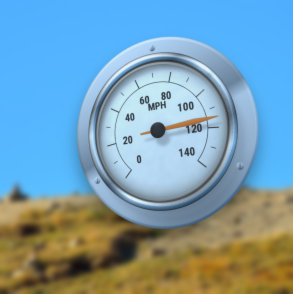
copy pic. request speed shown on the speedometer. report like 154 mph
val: 115 mph
